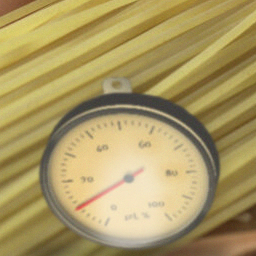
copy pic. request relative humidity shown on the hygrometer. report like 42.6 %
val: 10 %
